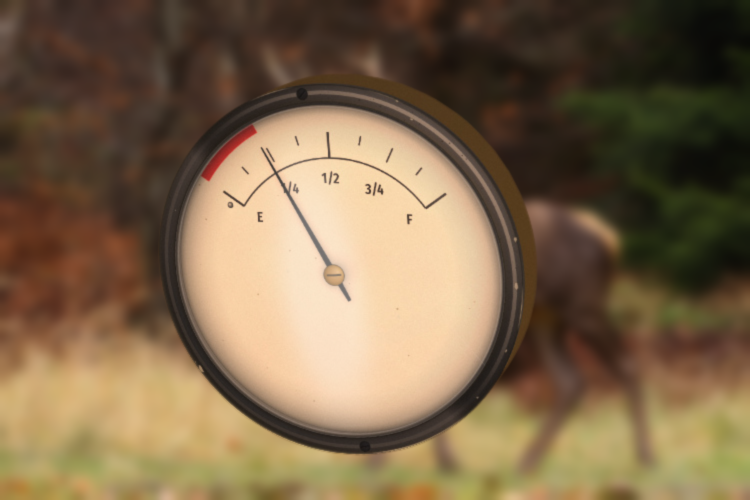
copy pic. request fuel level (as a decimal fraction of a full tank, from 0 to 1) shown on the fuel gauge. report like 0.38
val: 0.25
